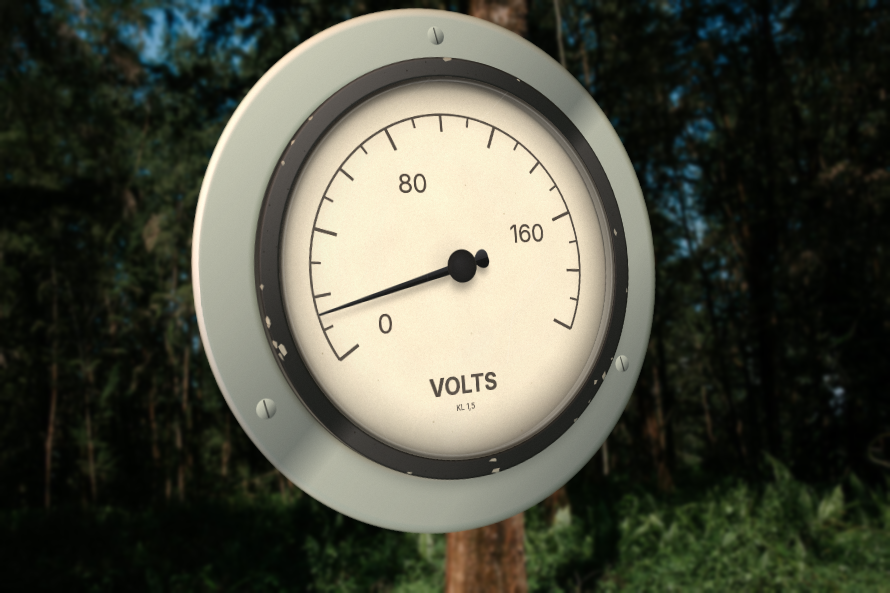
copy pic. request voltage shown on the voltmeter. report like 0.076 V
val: 15 V
